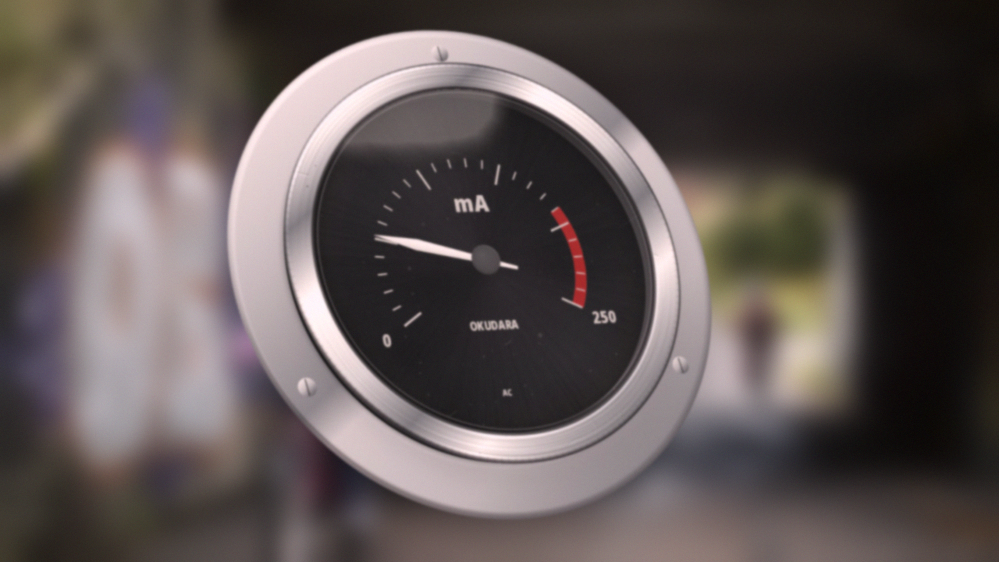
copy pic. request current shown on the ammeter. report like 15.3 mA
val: 50 mA
